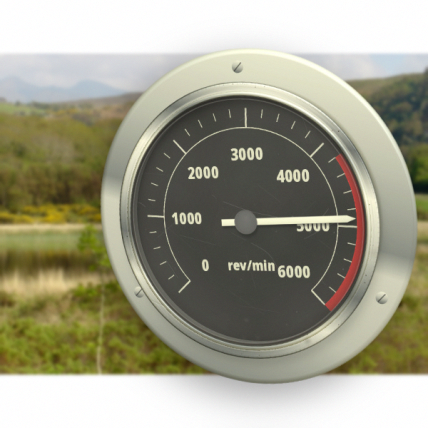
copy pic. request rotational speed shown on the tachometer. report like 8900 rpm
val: 4900 rpm
